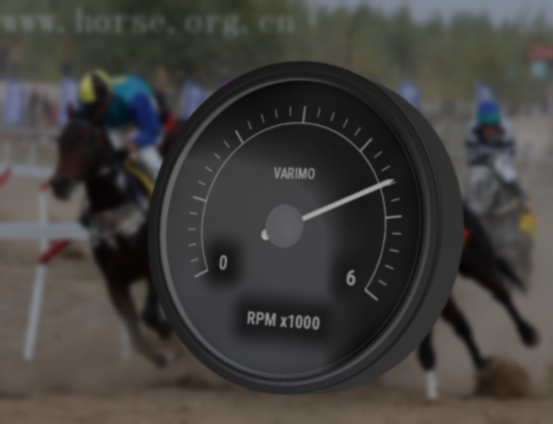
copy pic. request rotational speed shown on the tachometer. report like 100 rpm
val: 4600 rpm
